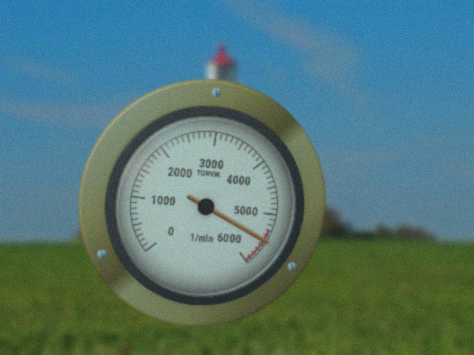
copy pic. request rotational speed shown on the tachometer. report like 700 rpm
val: 5500 rpm
